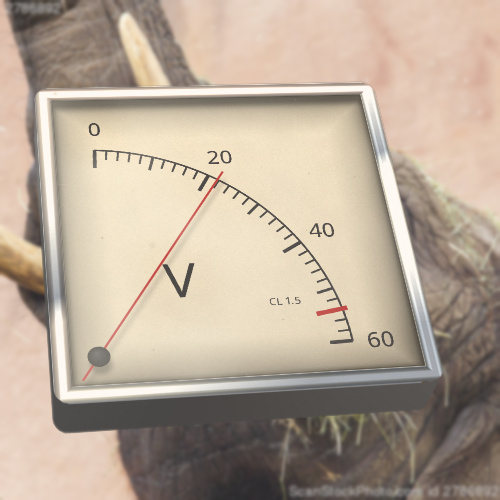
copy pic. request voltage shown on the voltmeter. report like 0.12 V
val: 22 V
